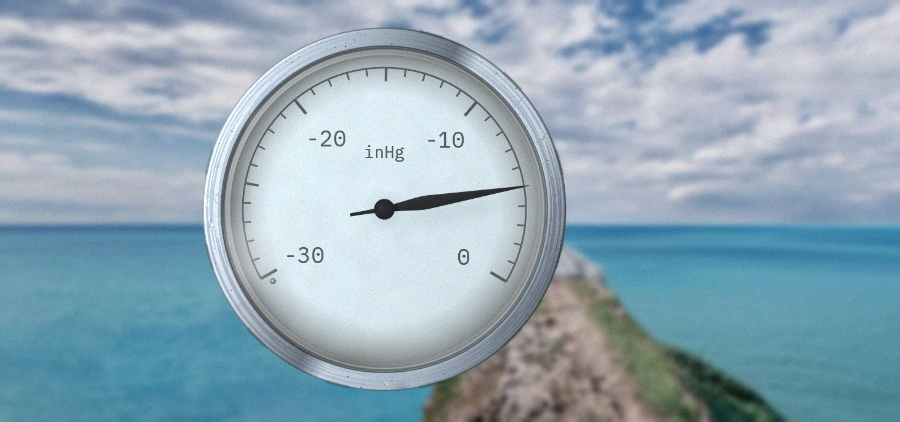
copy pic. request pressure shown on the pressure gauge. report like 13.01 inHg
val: -5 inHg
